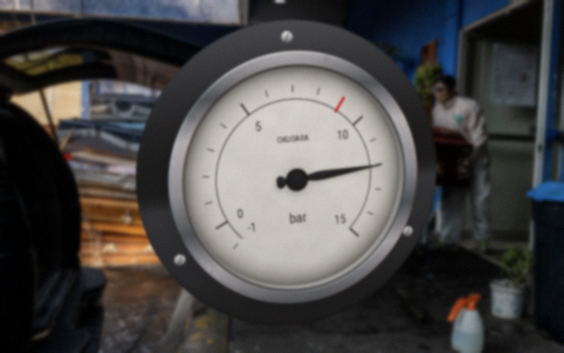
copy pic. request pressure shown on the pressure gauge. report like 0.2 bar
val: 12 bar
